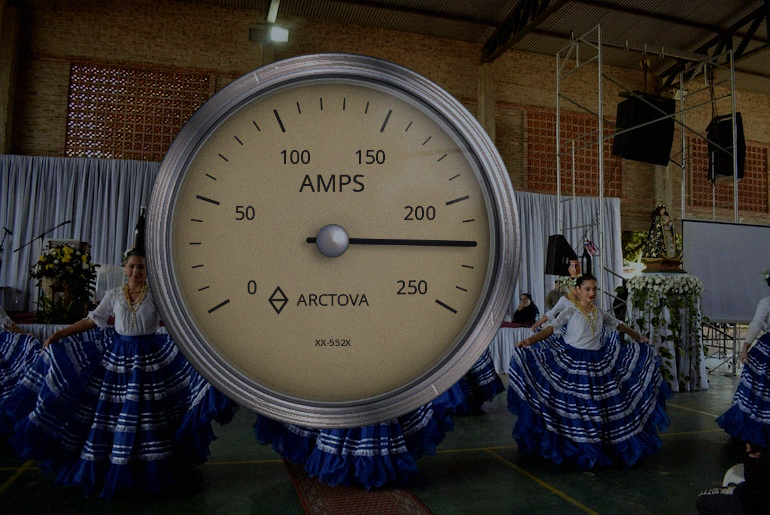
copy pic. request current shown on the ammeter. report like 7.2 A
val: 220 A
